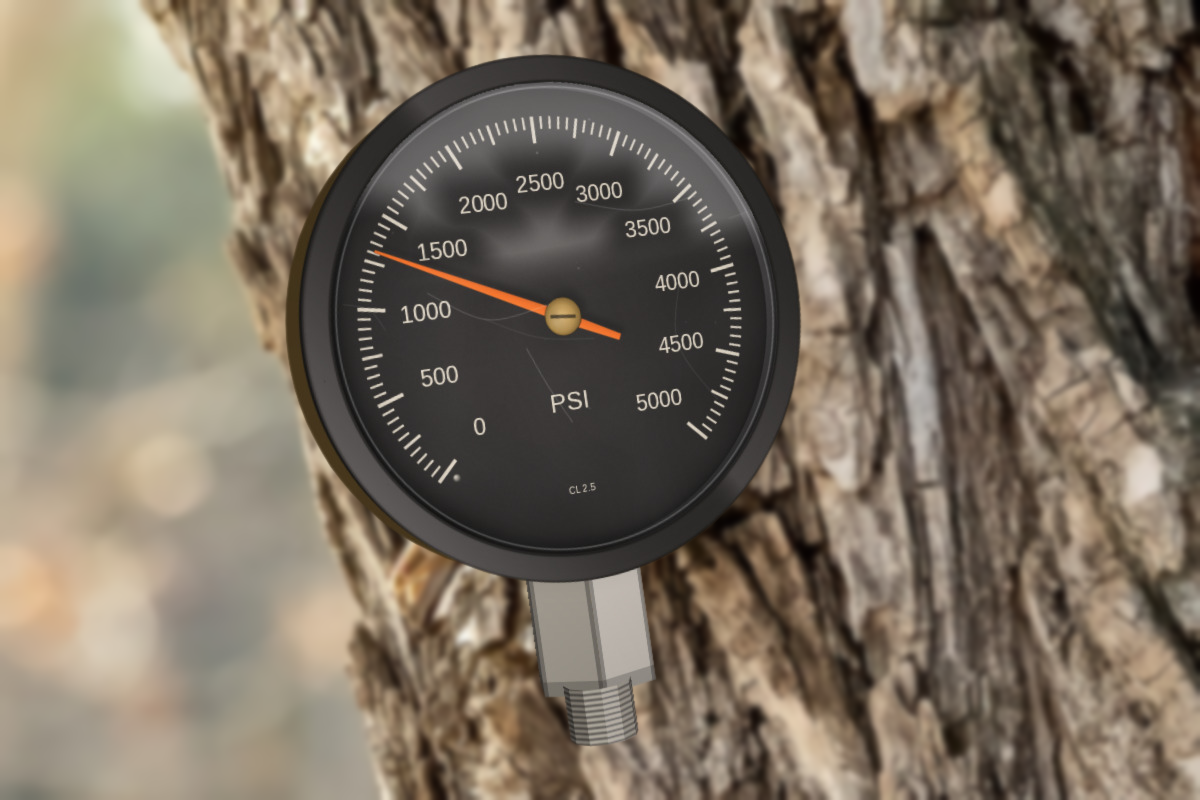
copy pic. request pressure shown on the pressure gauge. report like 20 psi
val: 1300 psi
